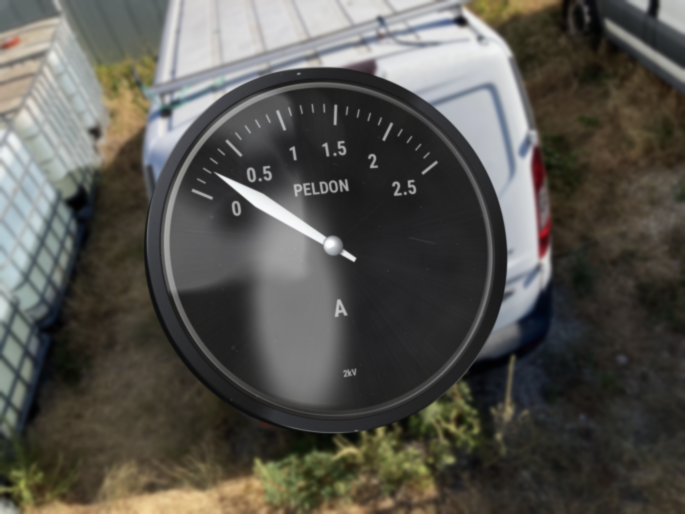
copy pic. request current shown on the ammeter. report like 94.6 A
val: 0.2 A
